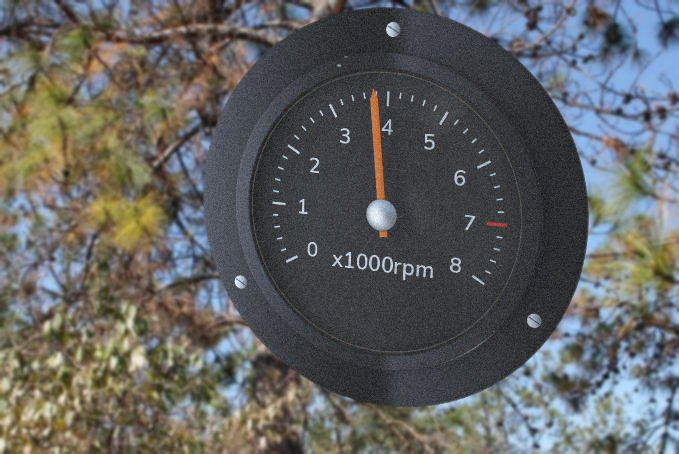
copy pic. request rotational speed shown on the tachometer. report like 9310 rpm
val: 3800 rpm
